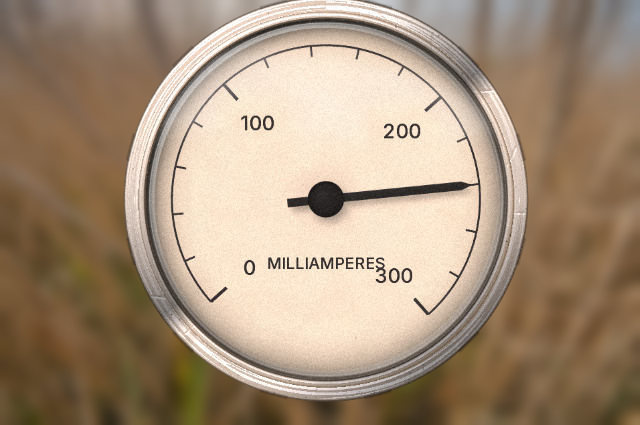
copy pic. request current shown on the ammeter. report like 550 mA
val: 240 mA
